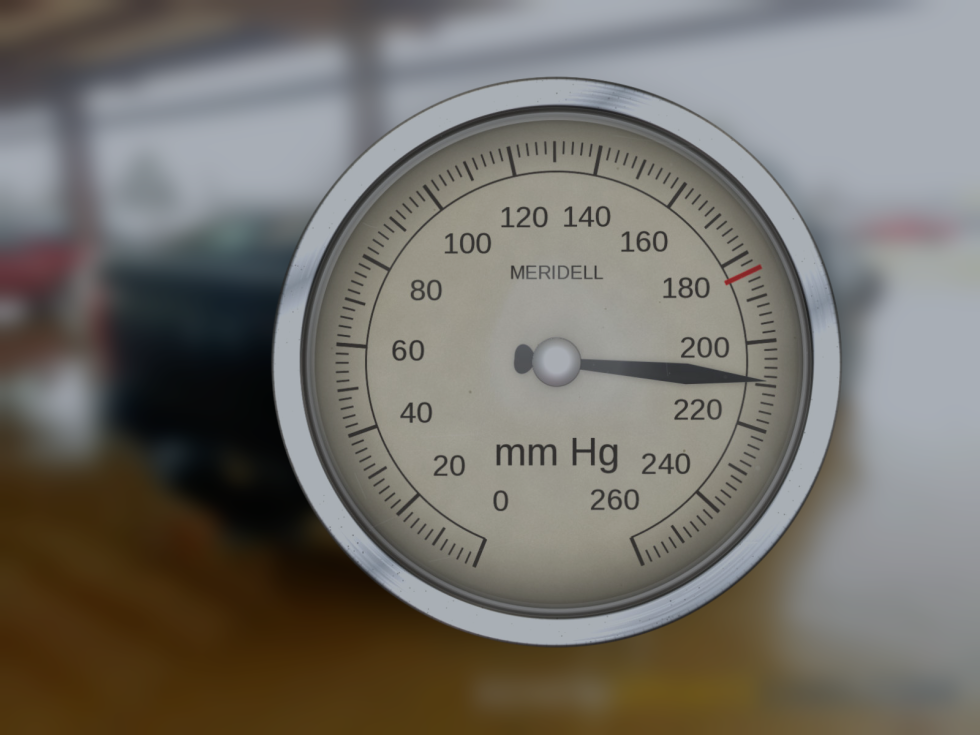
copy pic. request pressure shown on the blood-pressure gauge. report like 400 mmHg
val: 209 mmHg
